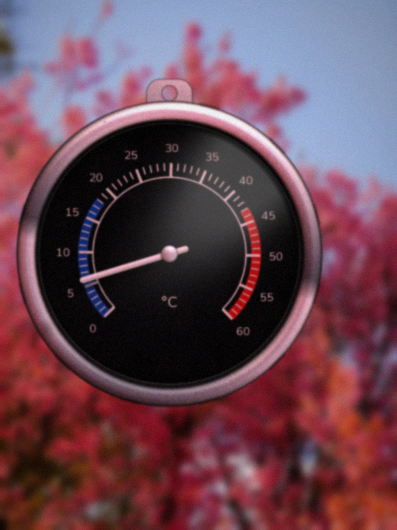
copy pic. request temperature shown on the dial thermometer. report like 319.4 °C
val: 6 °C
